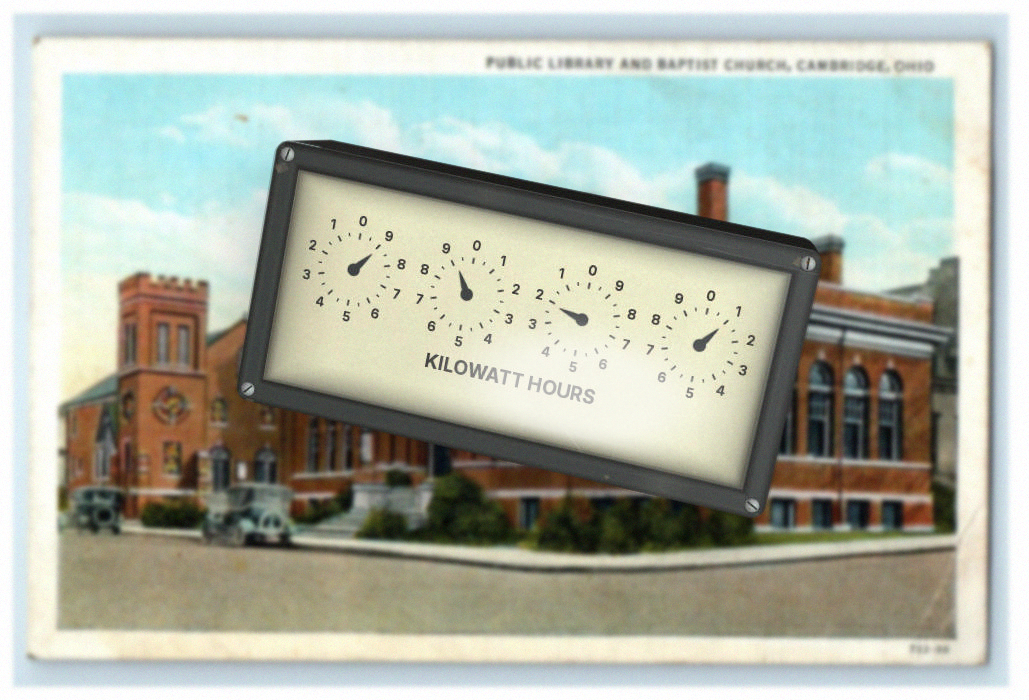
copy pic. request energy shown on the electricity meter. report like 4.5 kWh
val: 8921 kWh
